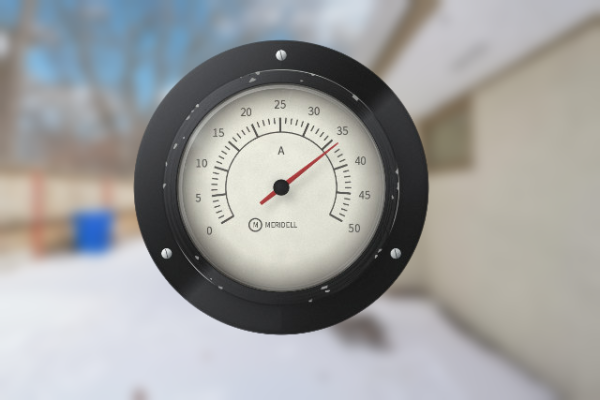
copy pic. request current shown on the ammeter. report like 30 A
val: 36 A
